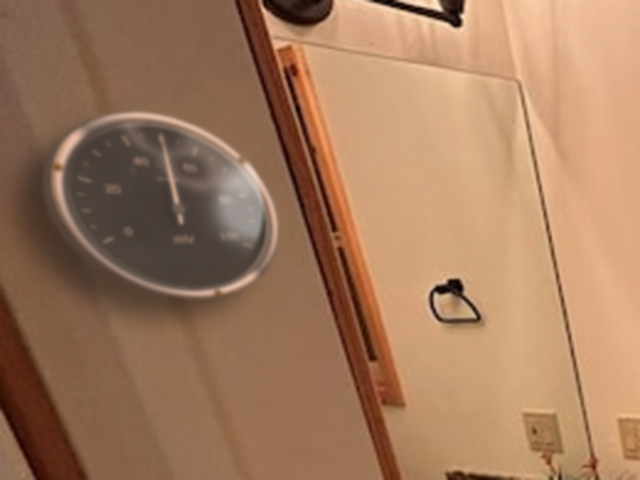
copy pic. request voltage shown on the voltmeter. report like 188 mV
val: 50 mV
